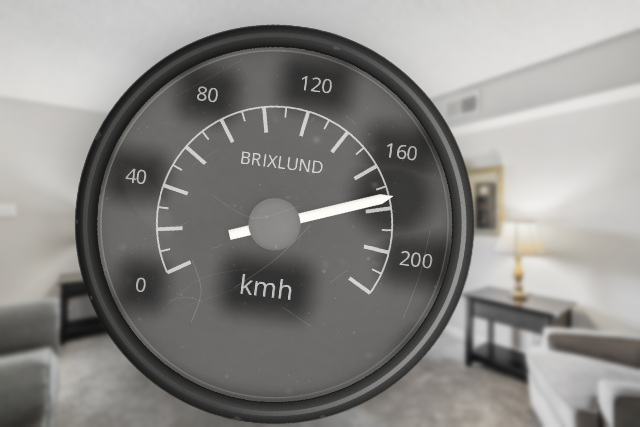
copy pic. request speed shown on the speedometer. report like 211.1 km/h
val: 175 km/h
